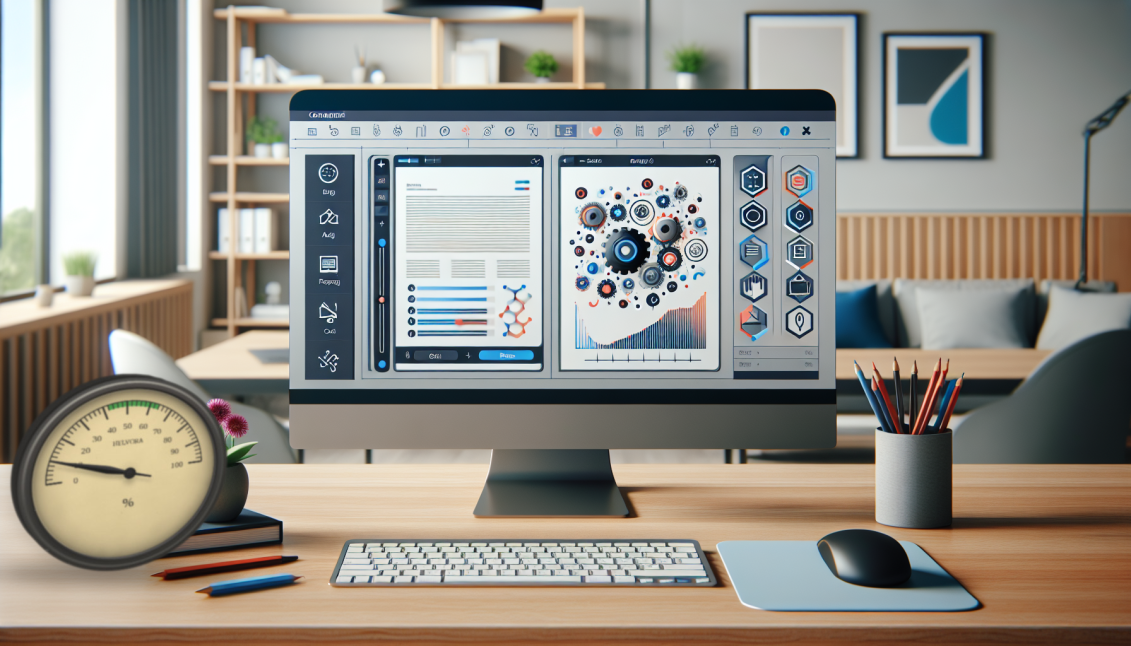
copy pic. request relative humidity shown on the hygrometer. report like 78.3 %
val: 10 %
